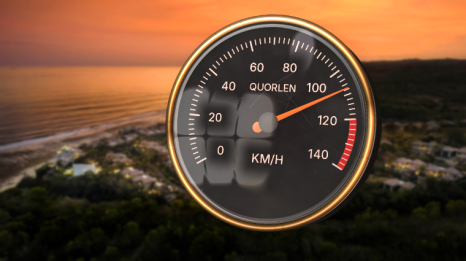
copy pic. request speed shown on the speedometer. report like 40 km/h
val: 108 km/h
